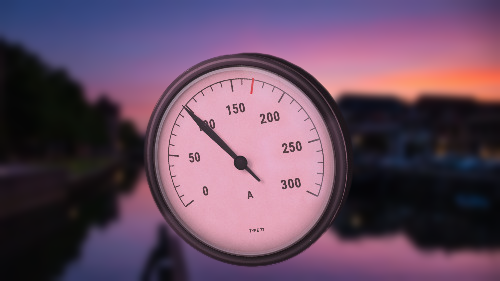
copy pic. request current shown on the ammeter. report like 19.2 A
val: 100 A
